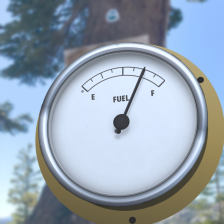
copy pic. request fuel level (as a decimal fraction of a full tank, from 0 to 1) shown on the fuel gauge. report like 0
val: 0.75
